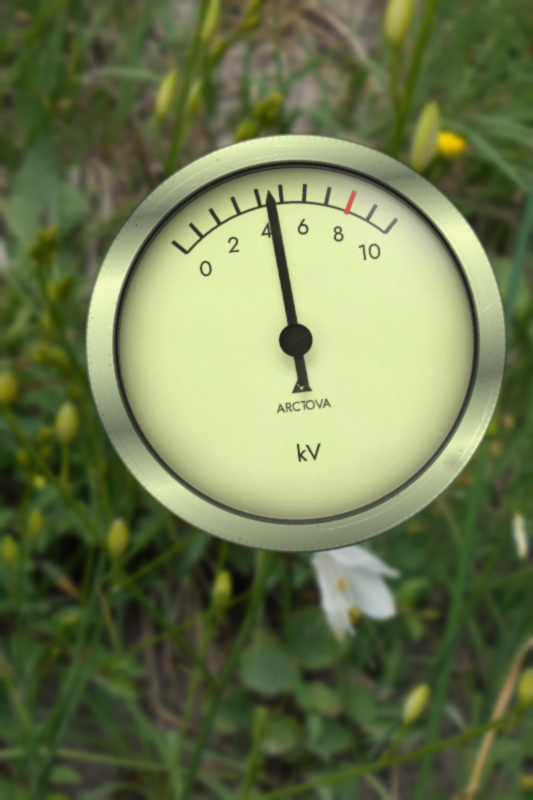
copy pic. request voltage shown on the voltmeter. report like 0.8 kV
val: 4.5 kV
